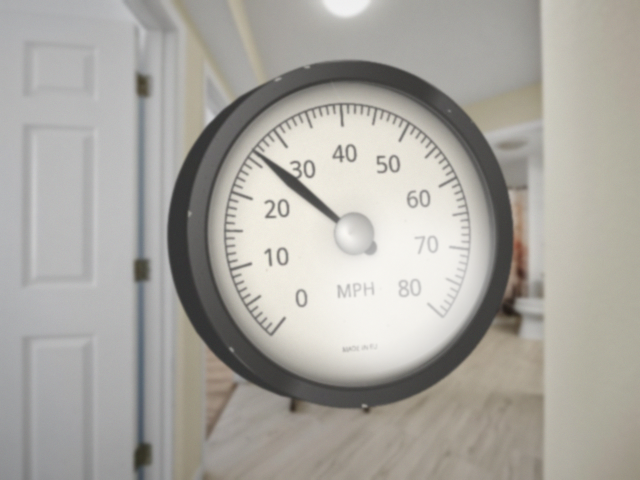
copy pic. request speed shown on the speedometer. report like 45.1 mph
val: 26 mph
